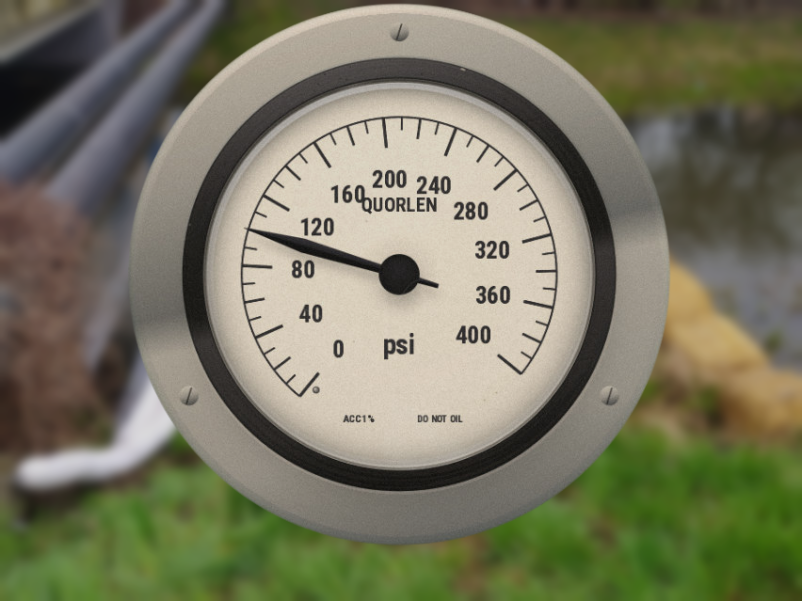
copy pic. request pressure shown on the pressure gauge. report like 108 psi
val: 100 psi
